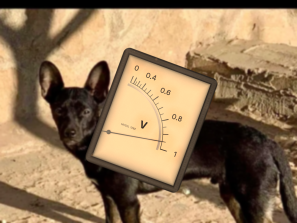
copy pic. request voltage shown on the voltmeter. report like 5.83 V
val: 0.95 V
